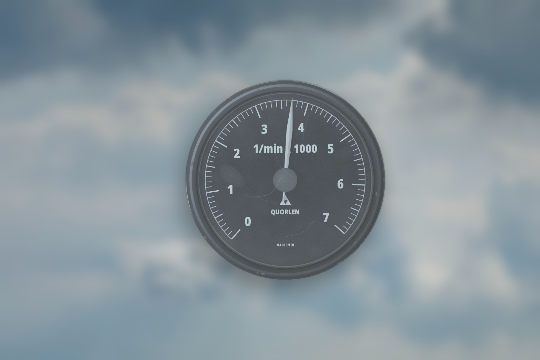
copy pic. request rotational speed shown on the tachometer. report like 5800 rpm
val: 3700 rpm
